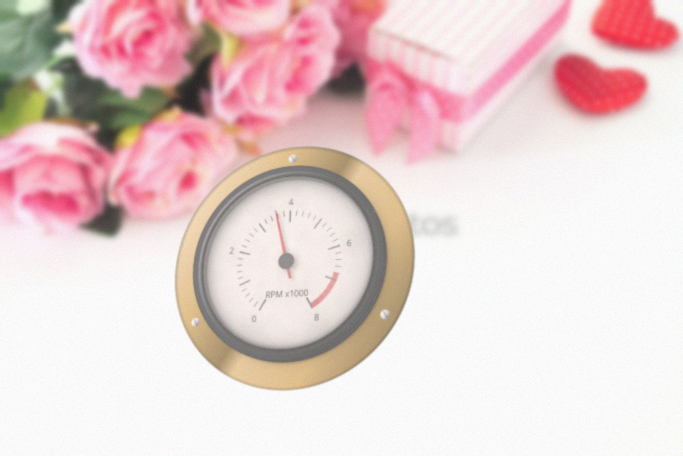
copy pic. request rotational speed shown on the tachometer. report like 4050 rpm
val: 3600 rpm
